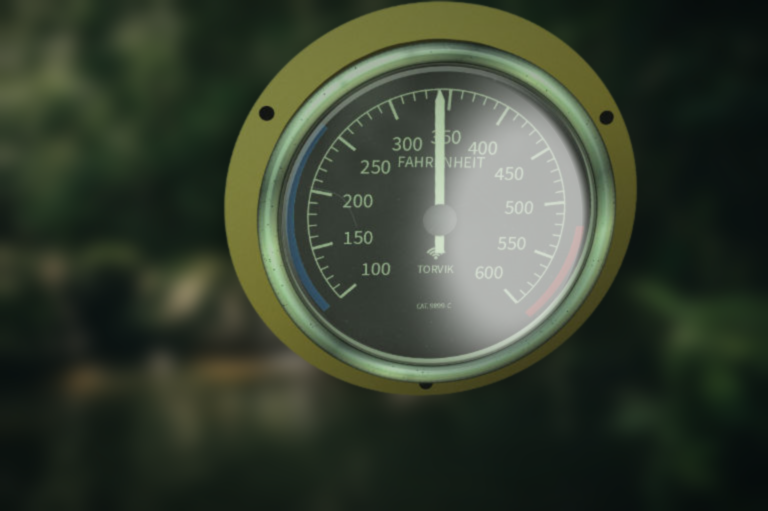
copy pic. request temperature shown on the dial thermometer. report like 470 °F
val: 340 °F
